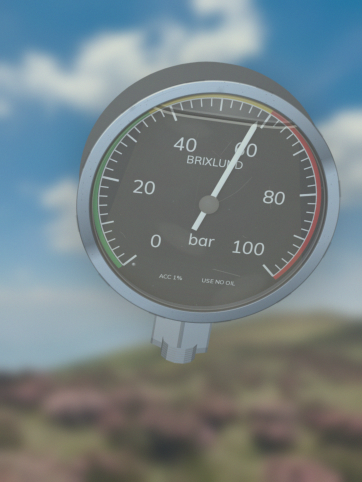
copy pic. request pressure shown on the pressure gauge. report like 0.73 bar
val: 58 bar
